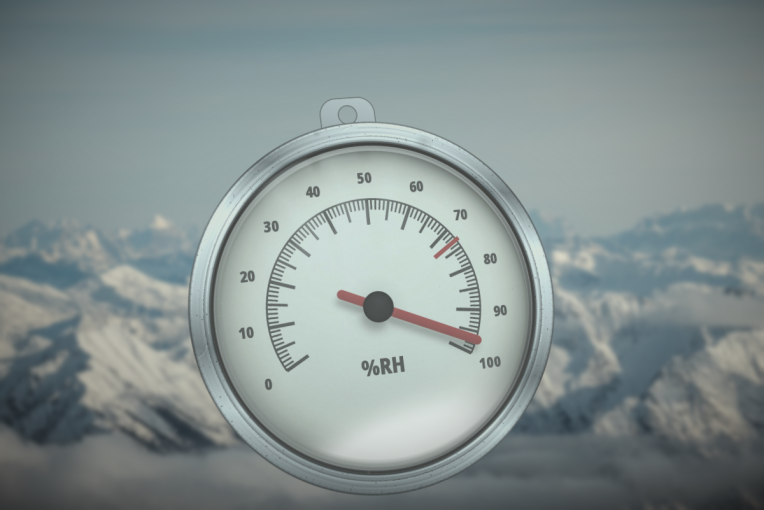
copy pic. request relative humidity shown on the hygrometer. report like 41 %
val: 97 %
